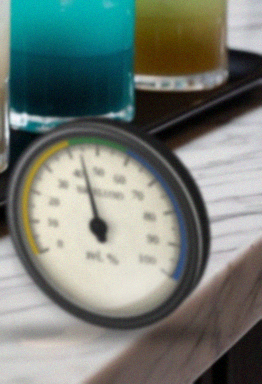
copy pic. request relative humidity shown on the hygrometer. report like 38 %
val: 45 %
